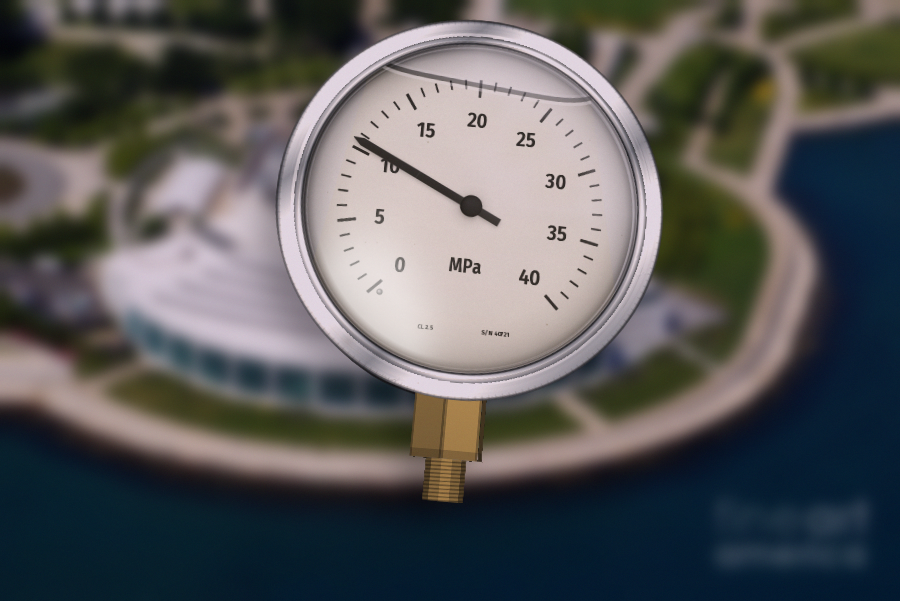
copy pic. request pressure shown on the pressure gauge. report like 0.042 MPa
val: 10.5 MPa
